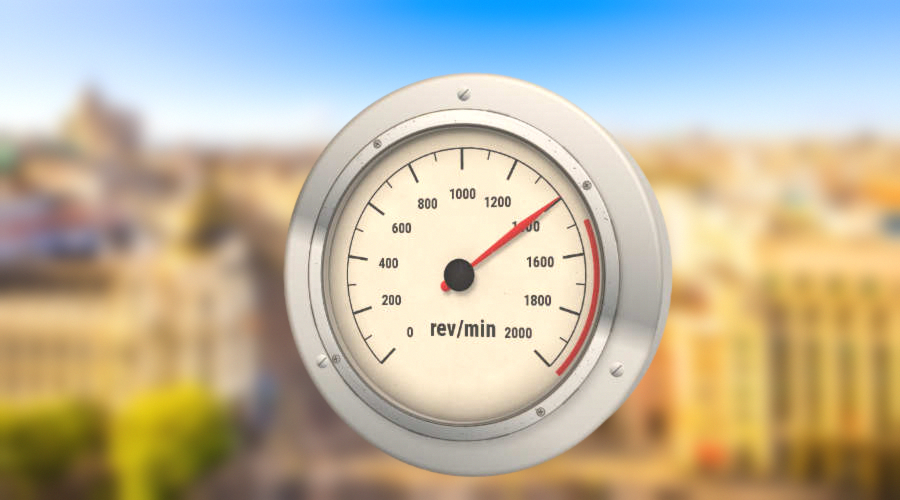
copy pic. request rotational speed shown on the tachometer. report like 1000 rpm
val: 1400 rpm
